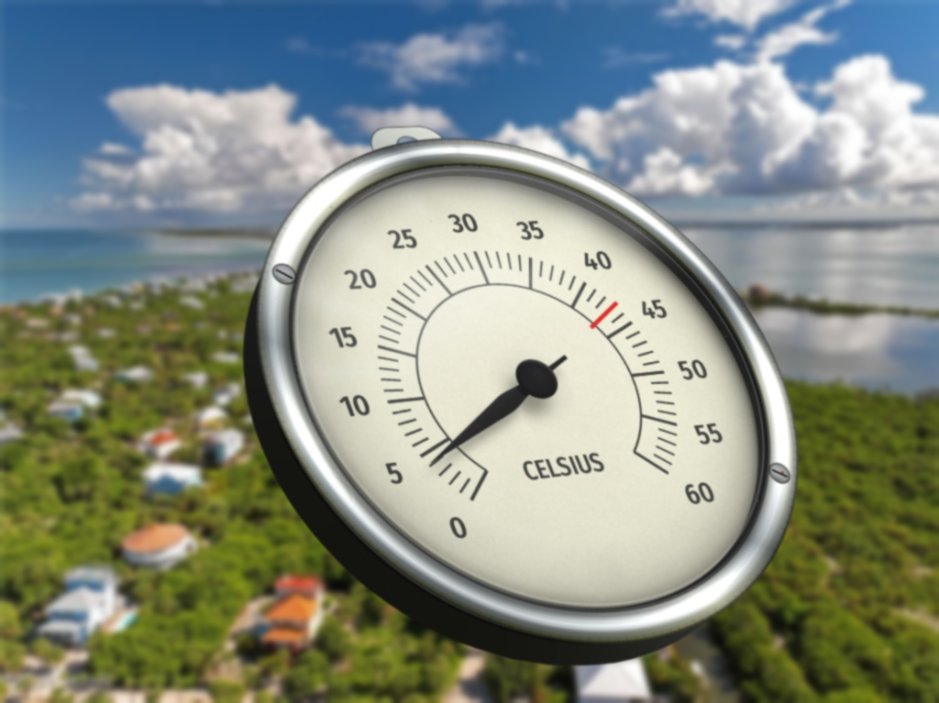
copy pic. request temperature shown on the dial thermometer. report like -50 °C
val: 4 °C
